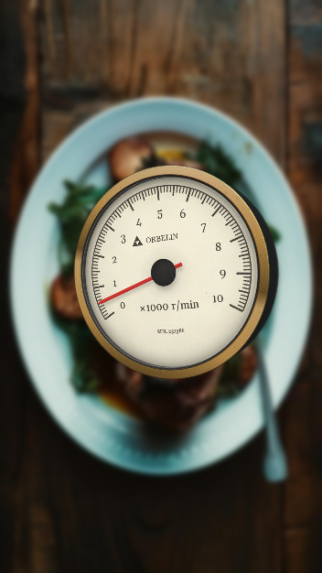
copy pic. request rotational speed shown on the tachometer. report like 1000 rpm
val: 500 rpm
